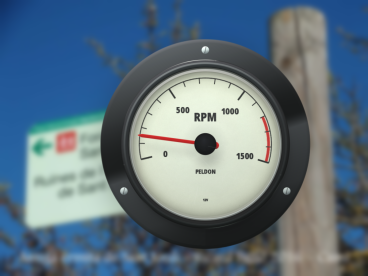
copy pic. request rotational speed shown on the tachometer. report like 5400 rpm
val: 150 rpm
